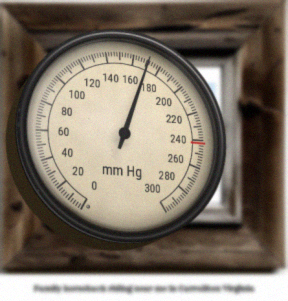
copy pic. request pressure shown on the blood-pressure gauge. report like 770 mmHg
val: 170 mmHg
